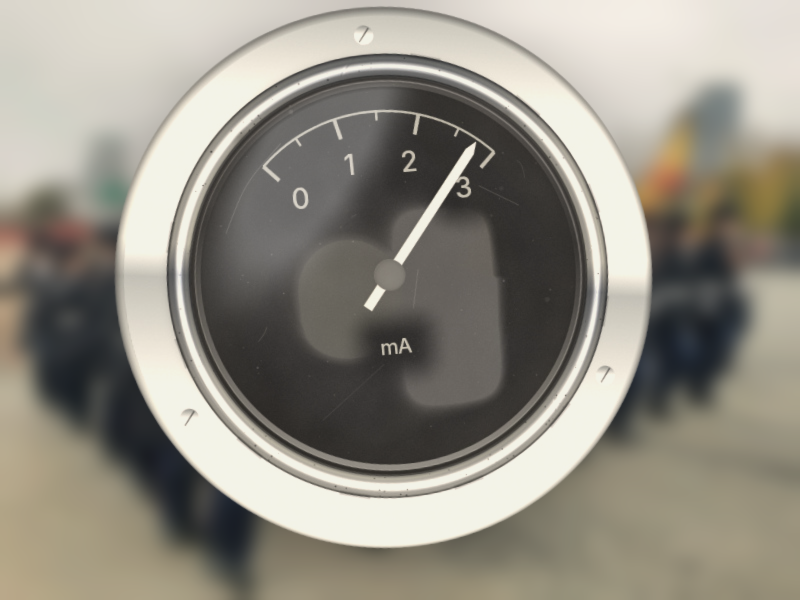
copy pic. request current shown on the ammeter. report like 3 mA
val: 2.75 mA
